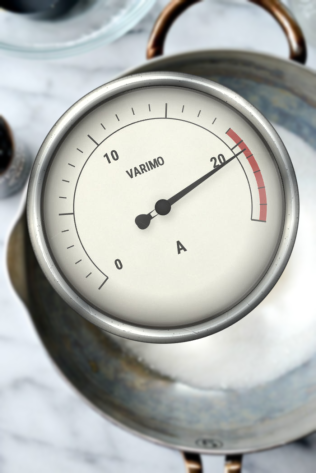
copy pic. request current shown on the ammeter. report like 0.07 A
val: 20.5 A
